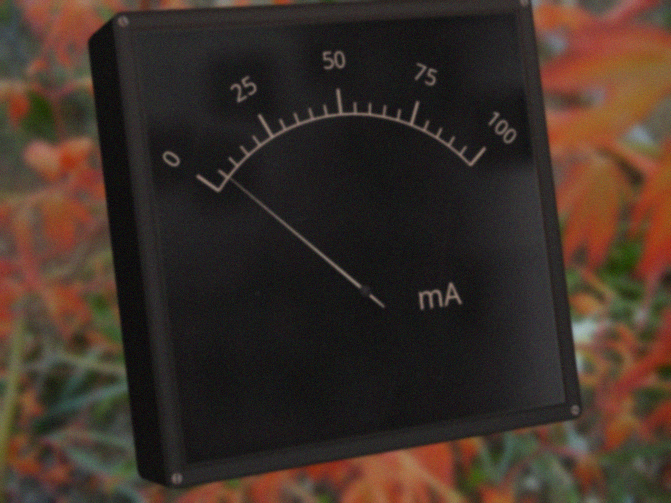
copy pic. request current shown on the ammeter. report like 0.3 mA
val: 5 mA
